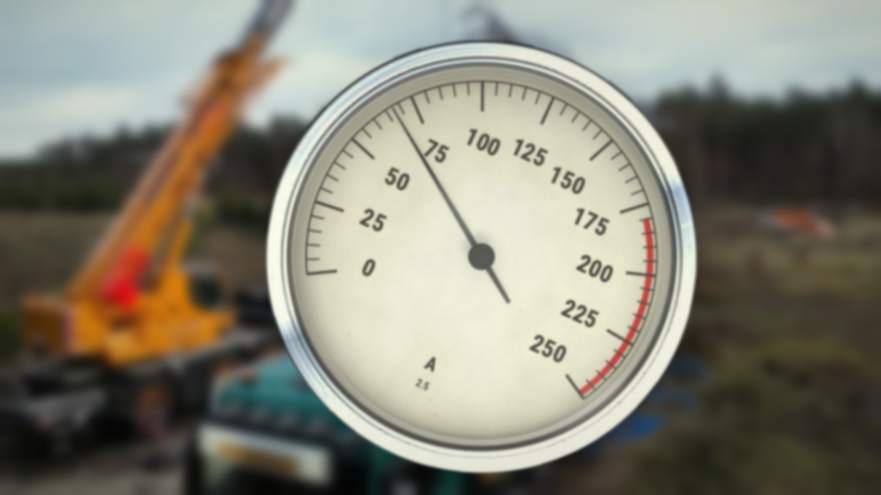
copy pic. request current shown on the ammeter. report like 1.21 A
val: 67.5 A
